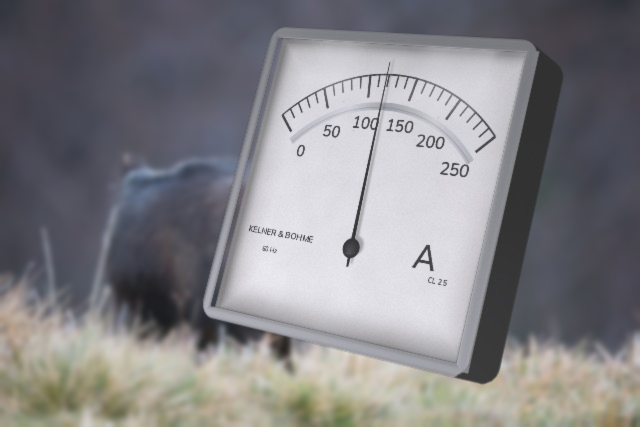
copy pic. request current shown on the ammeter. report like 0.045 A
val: 120 A
